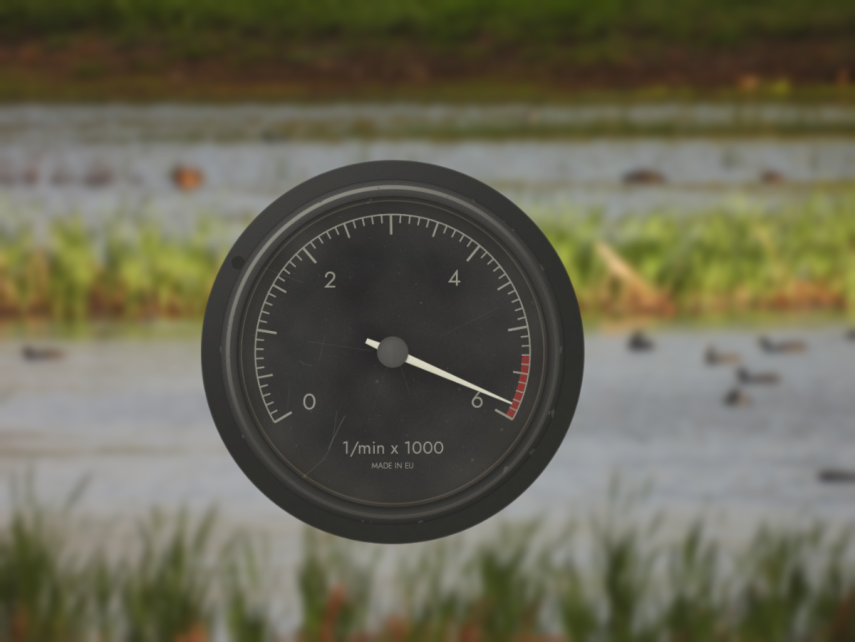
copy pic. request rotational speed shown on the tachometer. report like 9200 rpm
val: 5850 rpm
